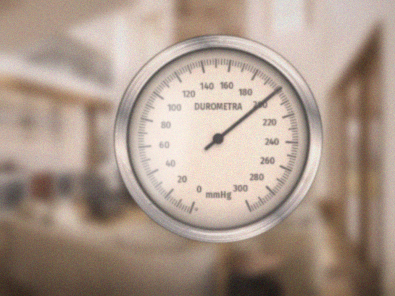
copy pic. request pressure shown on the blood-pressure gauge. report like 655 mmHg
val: 200 mmHg
